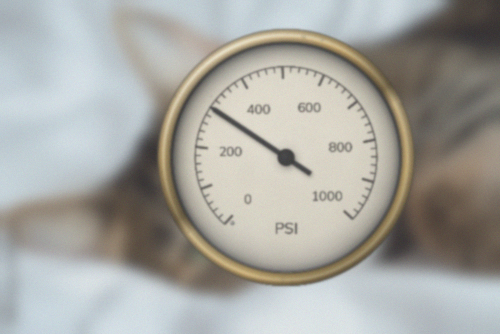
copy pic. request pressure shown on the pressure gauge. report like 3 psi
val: 300 psi
